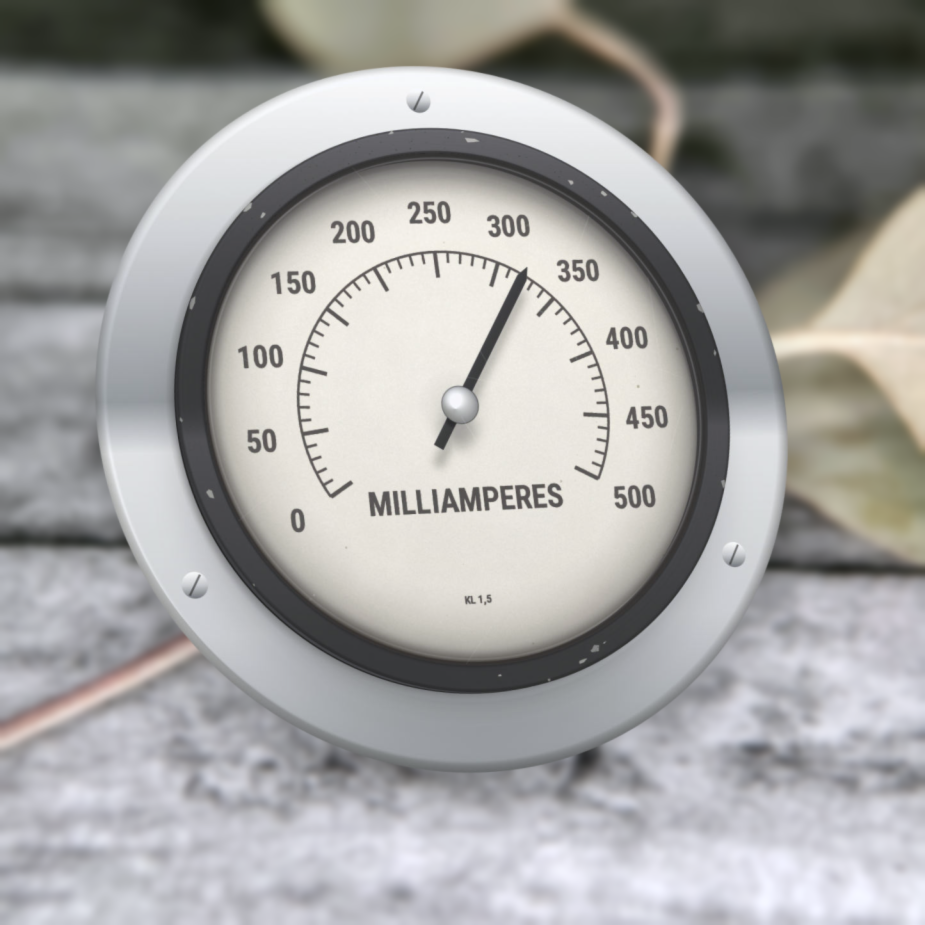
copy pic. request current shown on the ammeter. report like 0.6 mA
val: 320 mA
